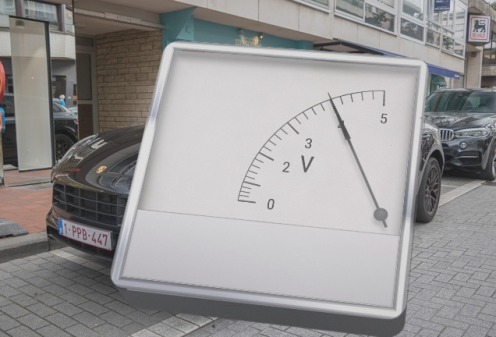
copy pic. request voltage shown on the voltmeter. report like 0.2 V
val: 4 V
